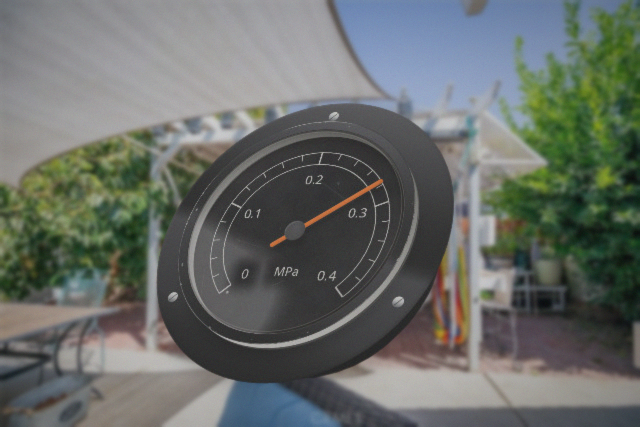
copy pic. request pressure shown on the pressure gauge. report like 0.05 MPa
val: 0.28 MPa
